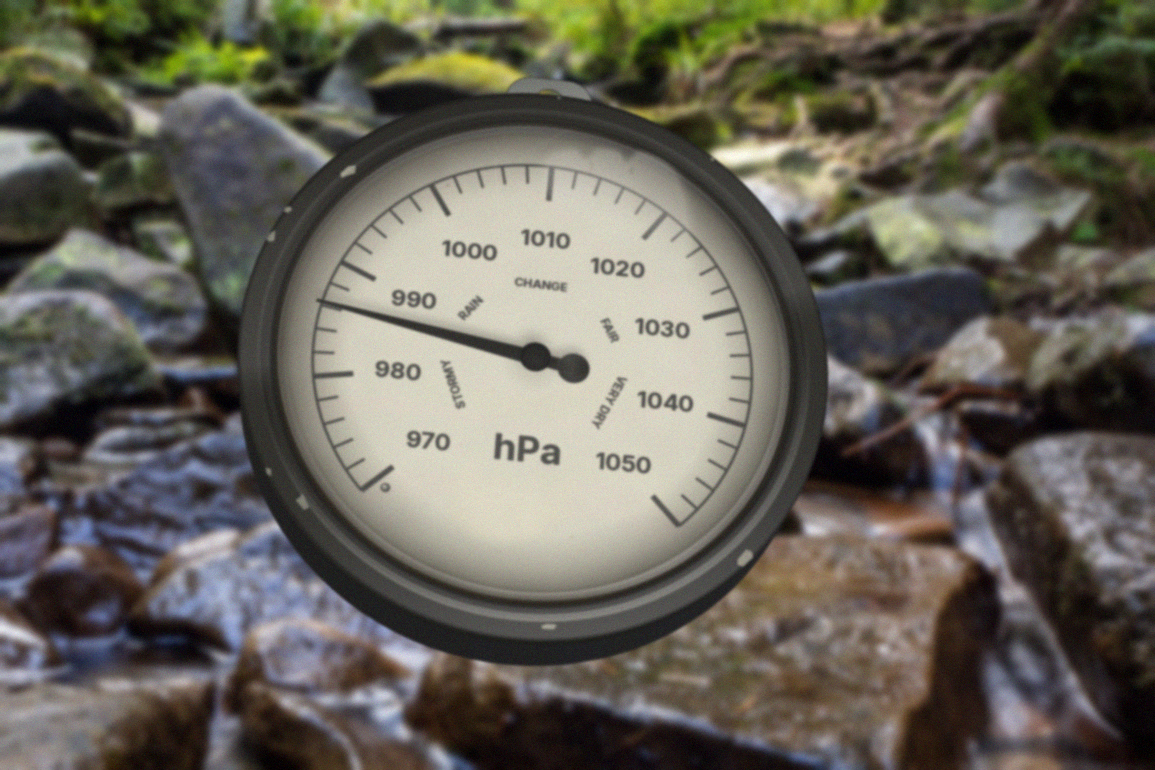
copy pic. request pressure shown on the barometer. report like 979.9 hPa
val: 986 hPa
